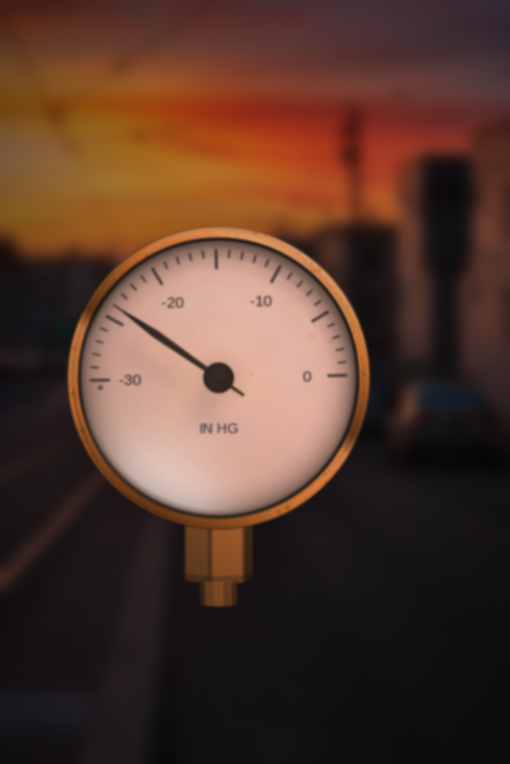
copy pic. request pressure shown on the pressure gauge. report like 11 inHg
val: -24 inHg
